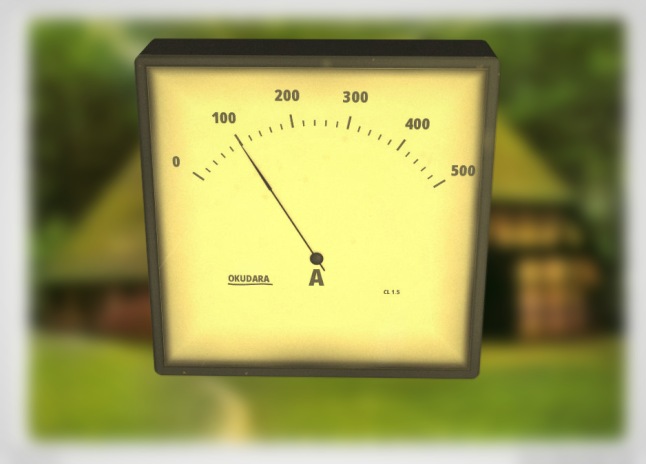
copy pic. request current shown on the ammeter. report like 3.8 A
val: 100 A
